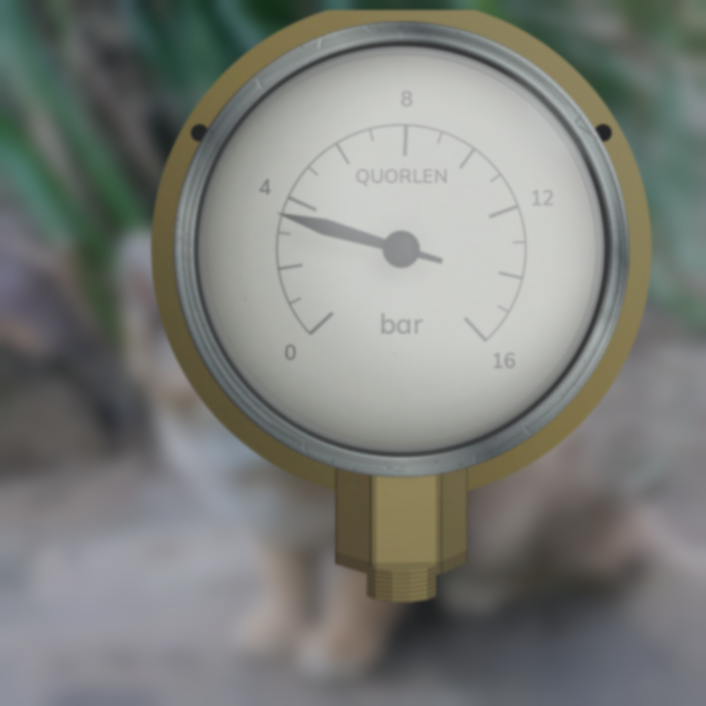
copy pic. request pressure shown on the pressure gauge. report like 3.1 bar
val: 3.5 bar
